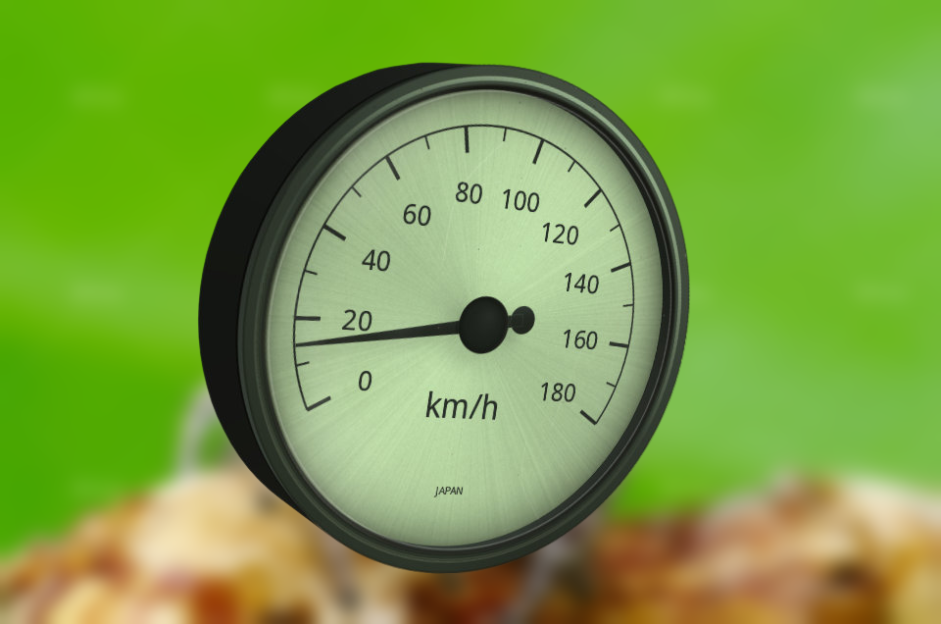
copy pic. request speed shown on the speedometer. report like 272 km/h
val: 15 km/h
